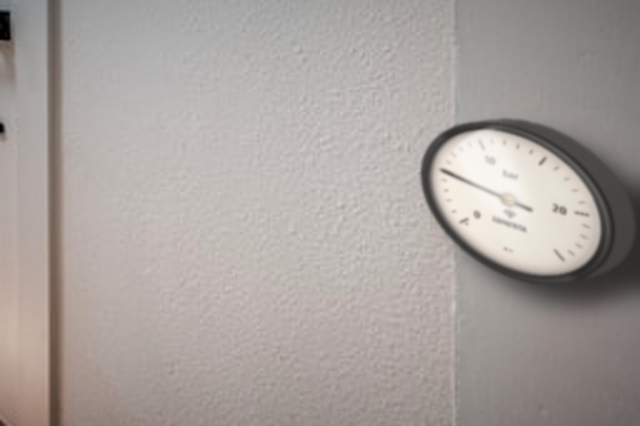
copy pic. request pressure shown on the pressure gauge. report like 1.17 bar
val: 5 bar
